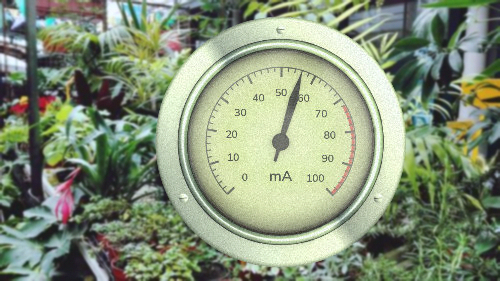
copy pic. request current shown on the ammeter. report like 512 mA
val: 56 mA
